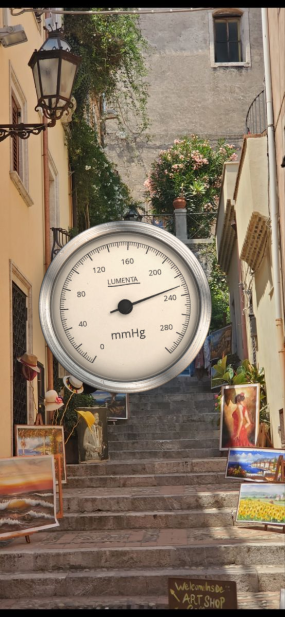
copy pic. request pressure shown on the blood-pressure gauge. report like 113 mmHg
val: 230 mmHg
